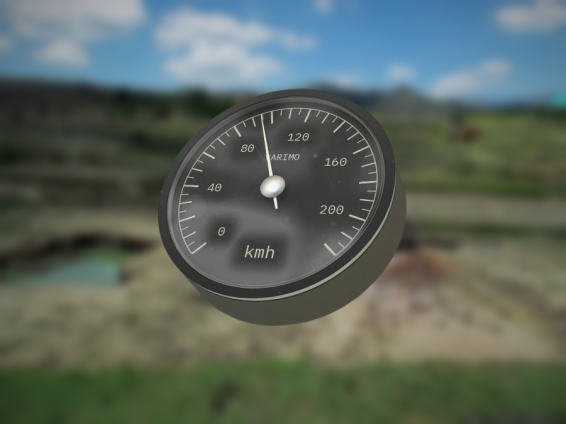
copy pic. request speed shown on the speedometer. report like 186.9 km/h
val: 95 km/h
